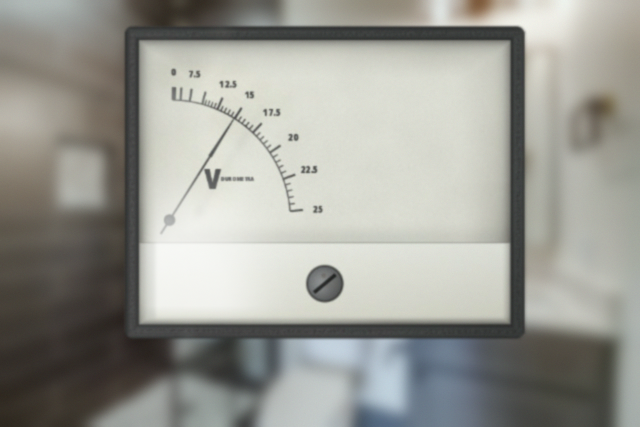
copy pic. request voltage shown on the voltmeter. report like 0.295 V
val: 15 V
